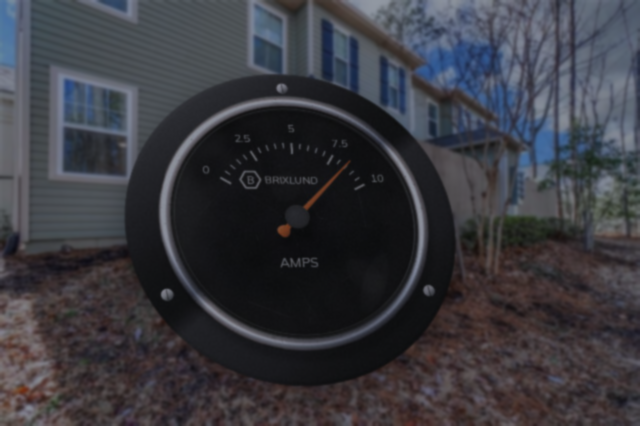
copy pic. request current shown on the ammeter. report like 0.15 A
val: 8.5 A
